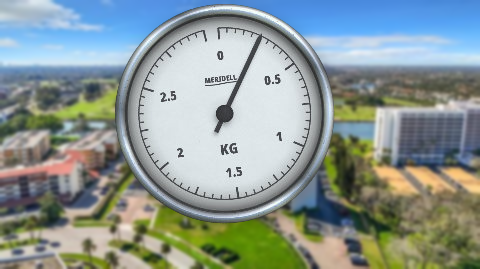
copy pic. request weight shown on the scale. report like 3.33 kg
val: 0.25 kg
